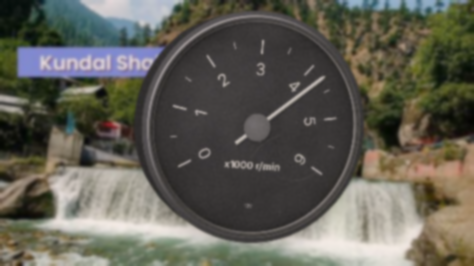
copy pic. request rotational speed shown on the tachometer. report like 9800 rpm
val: 4250 rpm
